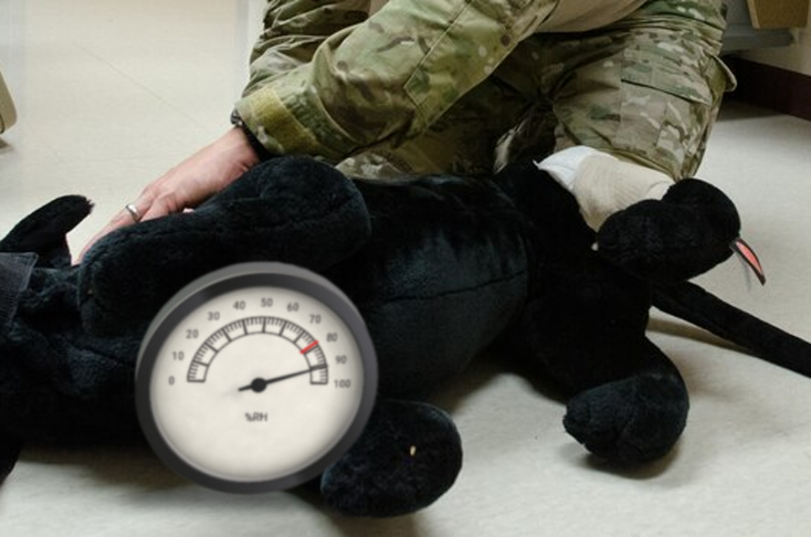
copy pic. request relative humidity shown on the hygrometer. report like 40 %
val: 90 %
